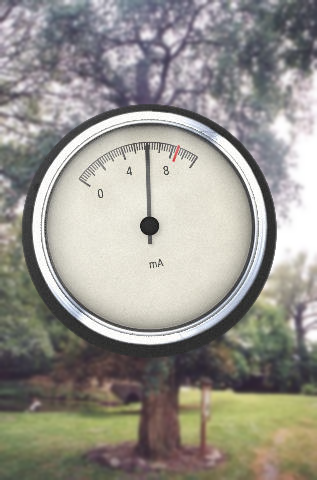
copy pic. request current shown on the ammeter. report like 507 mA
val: 6 mA
